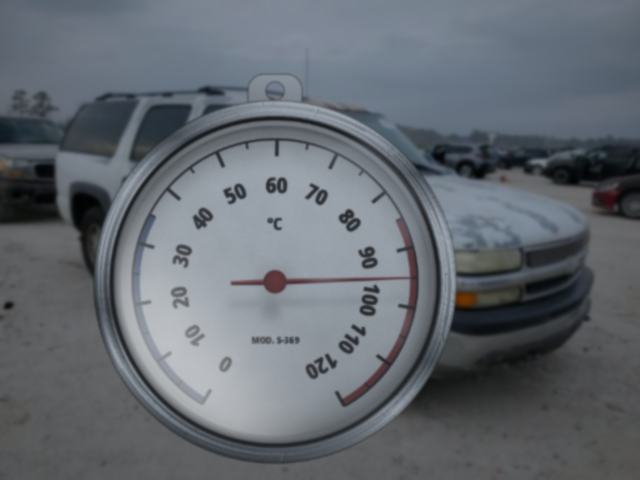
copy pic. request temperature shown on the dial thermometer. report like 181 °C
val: 95 °C
